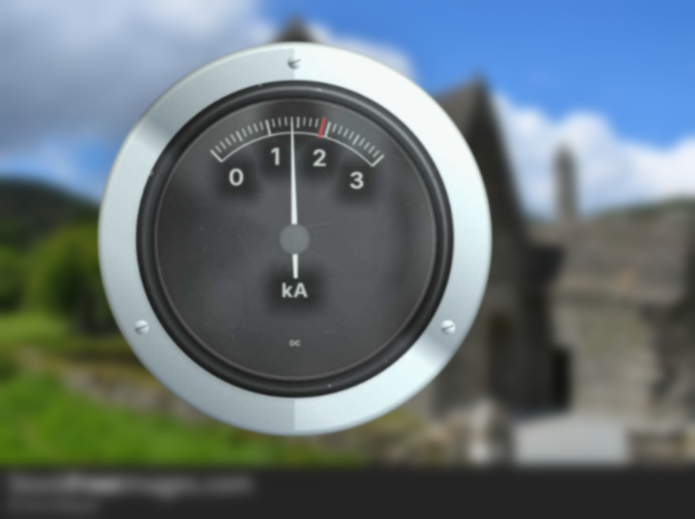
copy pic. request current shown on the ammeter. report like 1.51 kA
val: 1.4 kA
